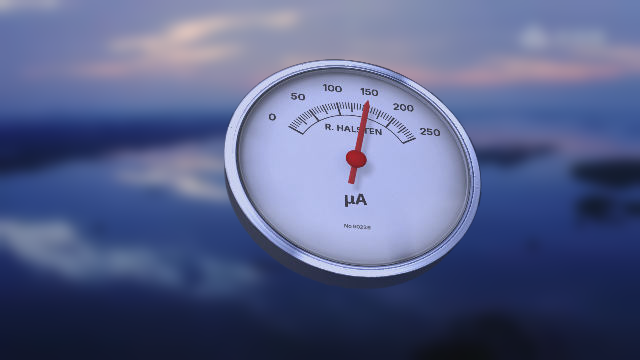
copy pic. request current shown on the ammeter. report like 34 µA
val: 150 µA
